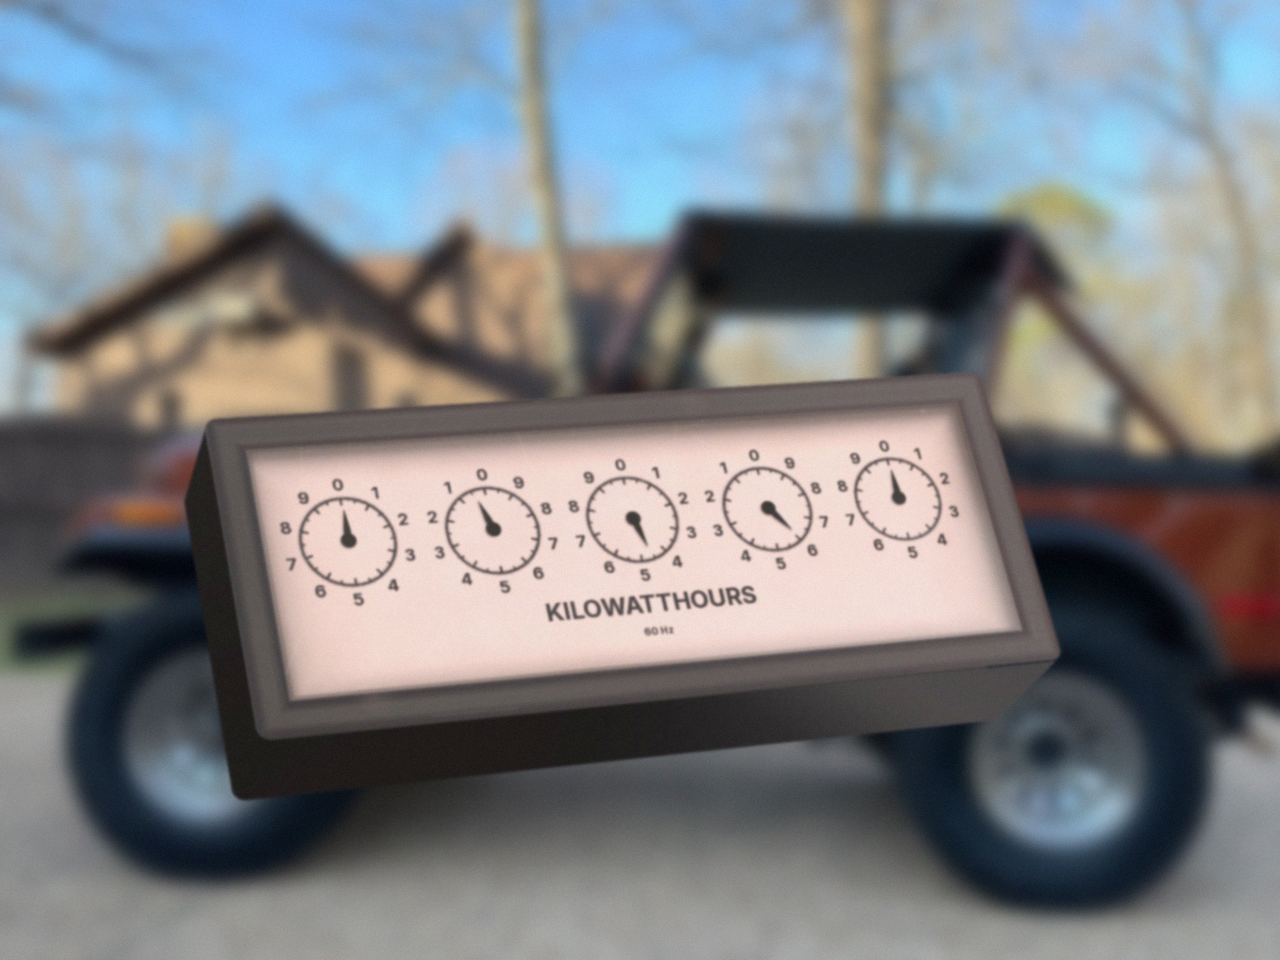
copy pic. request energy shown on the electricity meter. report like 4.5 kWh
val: 460 kWh
